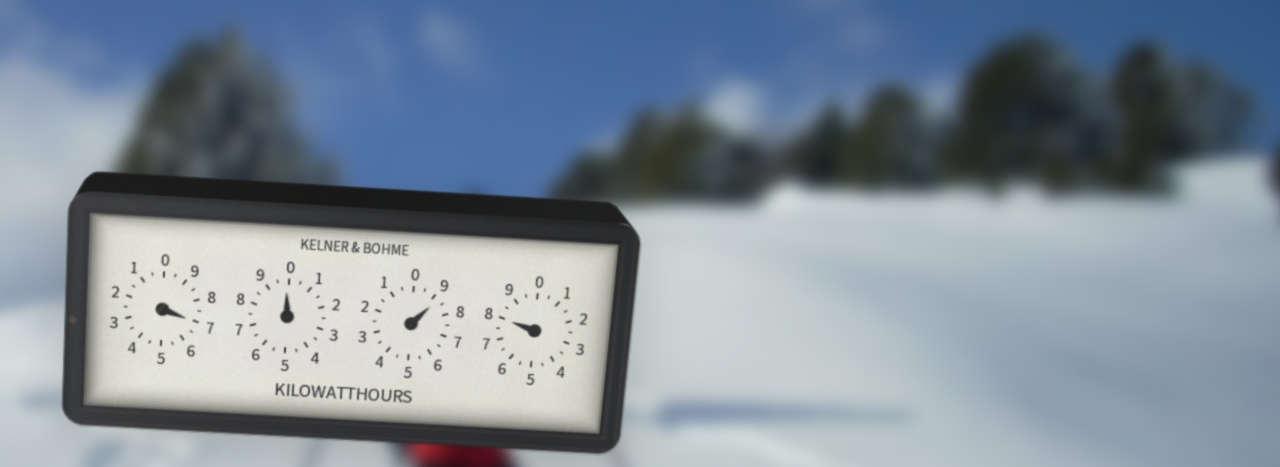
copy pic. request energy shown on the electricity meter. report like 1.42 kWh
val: 6988 kWh
